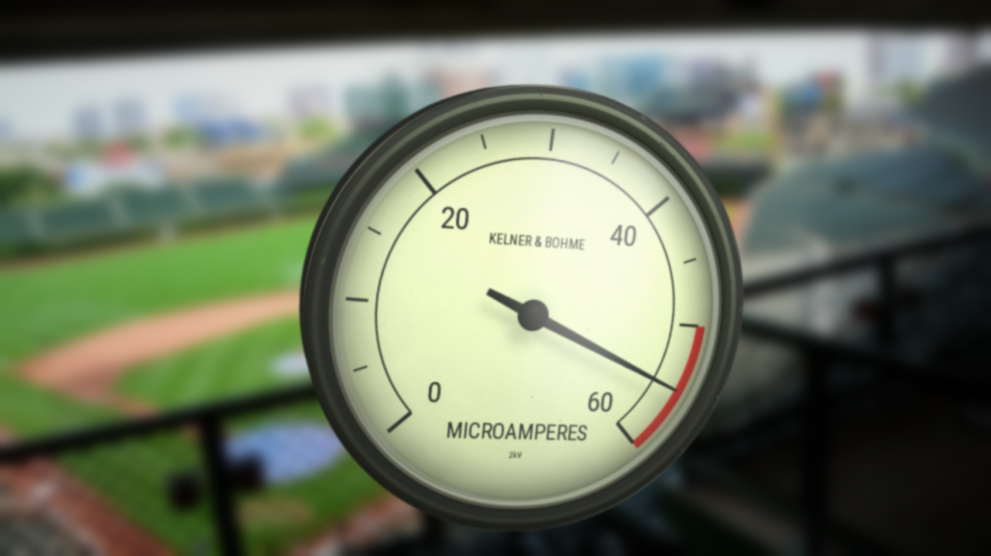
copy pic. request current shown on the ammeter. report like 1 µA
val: 55 µA
